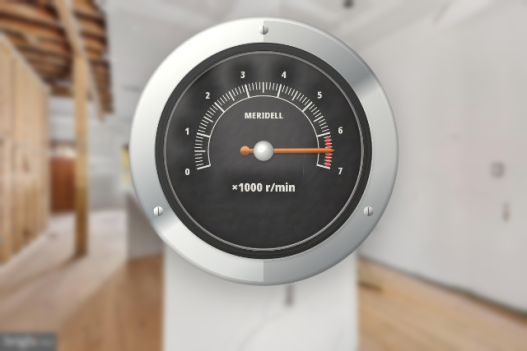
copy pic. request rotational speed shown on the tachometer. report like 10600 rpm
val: 6500 rpm
